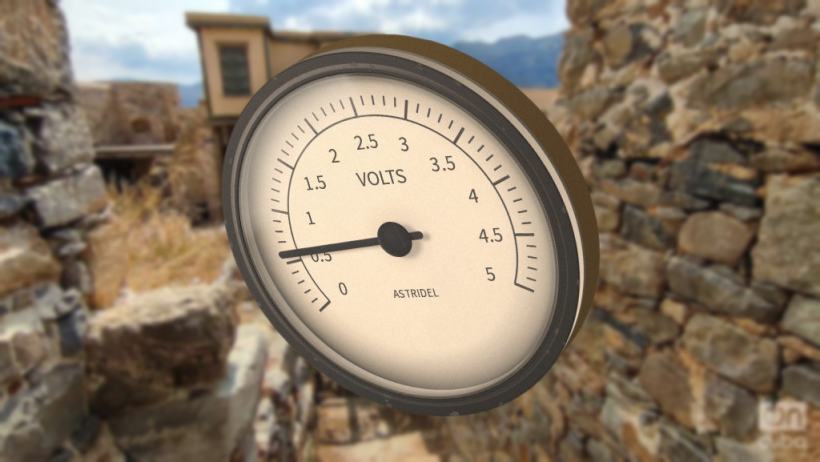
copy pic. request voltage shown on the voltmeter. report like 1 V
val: 0.6 V
